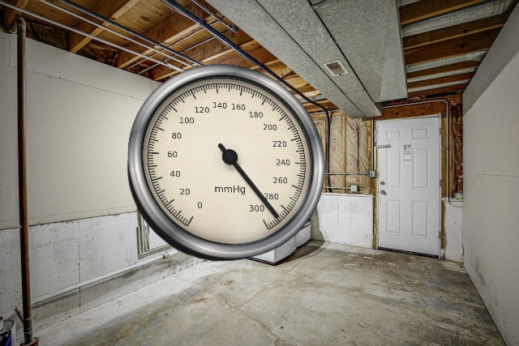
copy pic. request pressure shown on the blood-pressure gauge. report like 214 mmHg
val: 290 mmHg
